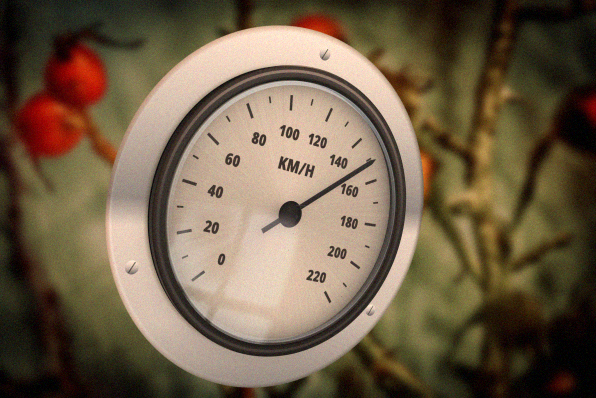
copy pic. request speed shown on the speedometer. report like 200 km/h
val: 150 km/h
